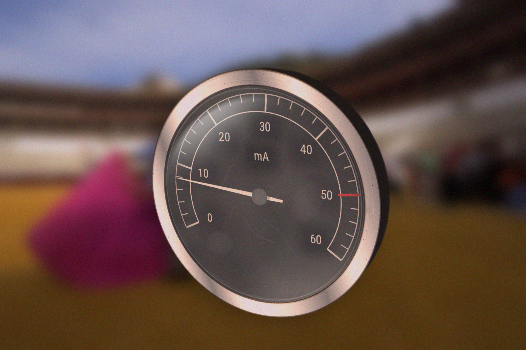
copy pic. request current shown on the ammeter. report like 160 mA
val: 8 mA
